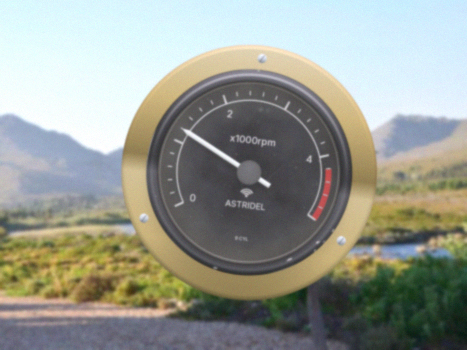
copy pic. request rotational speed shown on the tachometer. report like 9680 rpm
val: 1200 rpm
